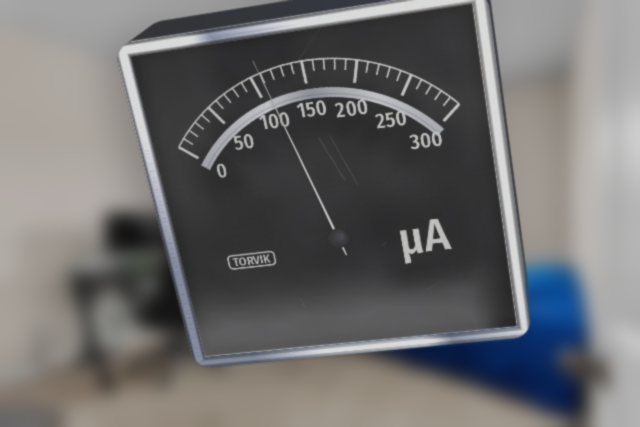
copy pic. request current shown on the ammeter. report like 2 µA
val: 110 µA
